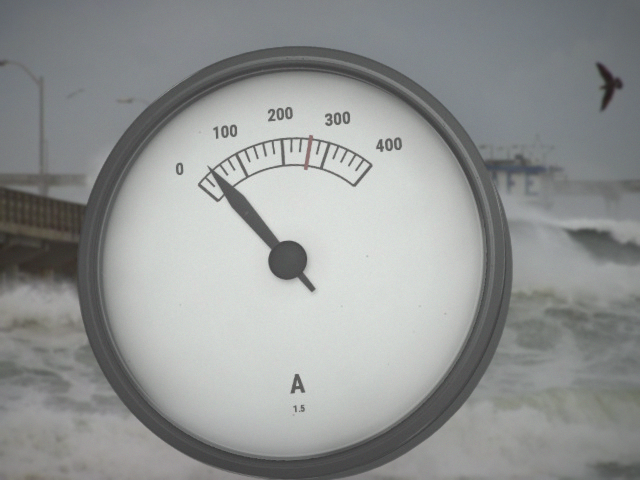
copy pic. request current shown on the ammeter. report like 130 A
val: 40 A
